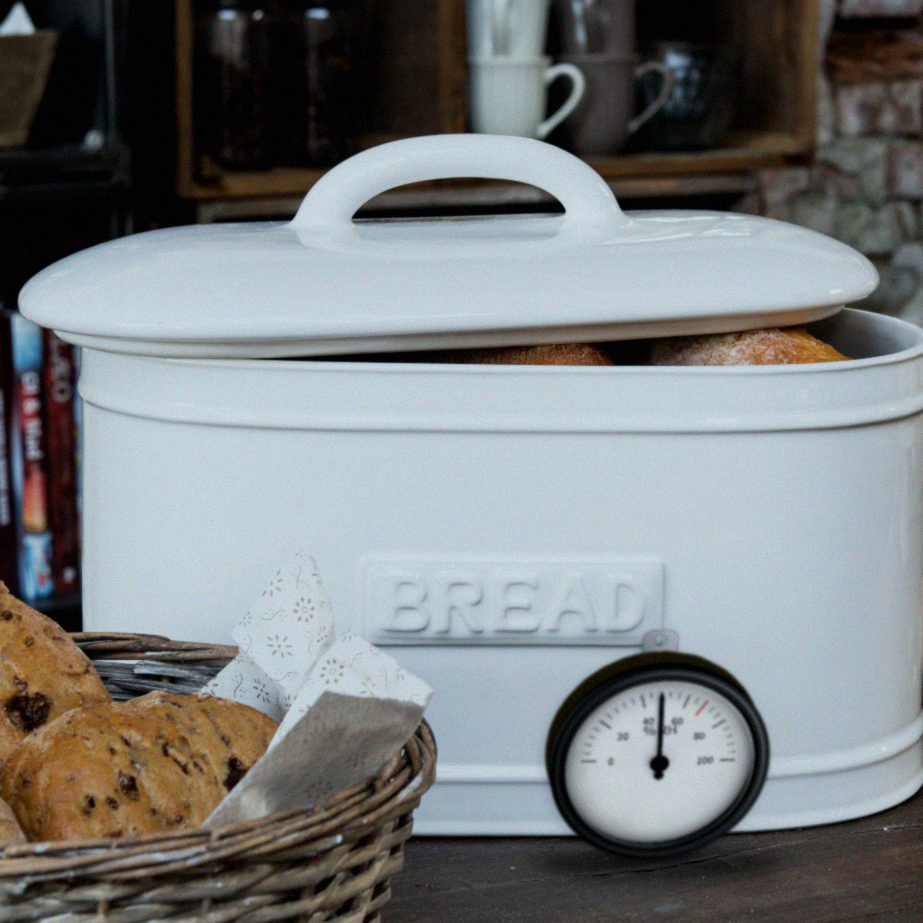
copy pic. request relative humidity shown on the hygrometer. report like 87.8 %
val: 48 %
